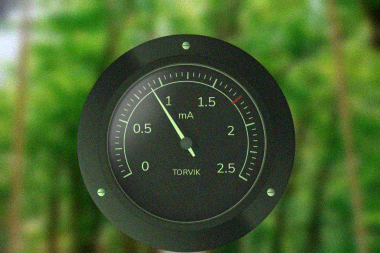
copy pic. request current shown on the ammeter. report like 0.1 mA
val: 0.9 mA
